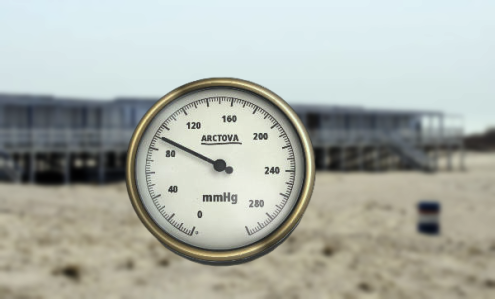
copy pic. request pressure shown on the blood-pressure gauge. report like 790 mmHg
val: 90 mmHg
